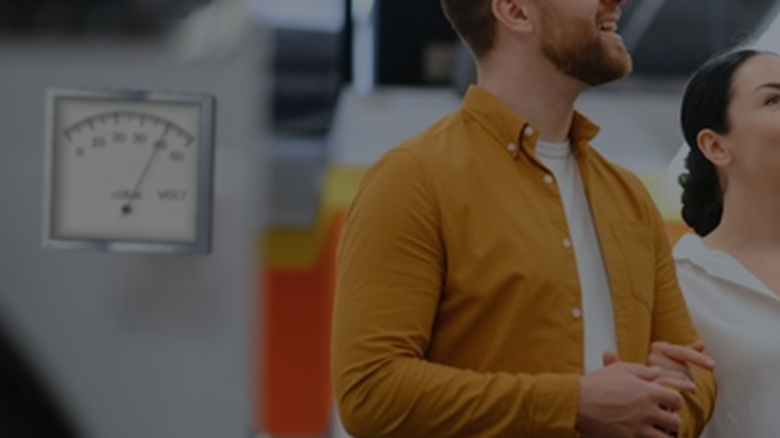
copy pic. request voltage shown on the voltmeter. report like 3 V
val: 40 V
